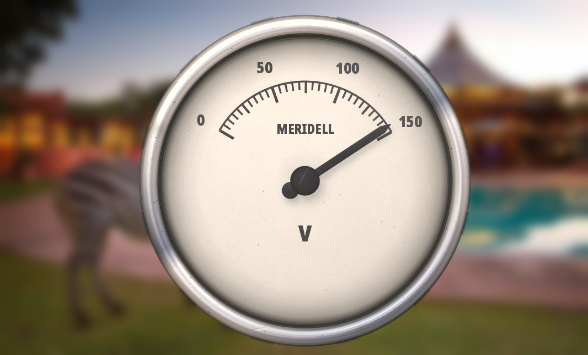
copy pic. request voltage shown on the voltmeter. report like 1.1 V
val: 145 V
